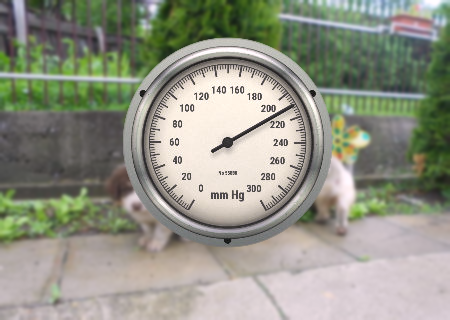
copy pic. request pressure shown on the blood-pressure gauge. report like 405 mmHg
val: 210 mmHg
